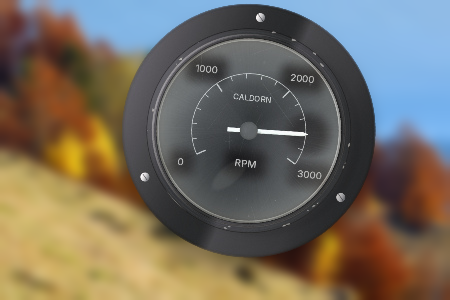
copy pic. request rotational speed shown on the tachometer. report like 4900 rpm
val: 2600 rpm
